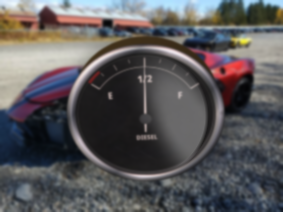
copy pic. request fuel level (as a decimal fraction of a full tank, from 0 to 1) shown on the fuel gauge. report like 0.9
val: 0.5
